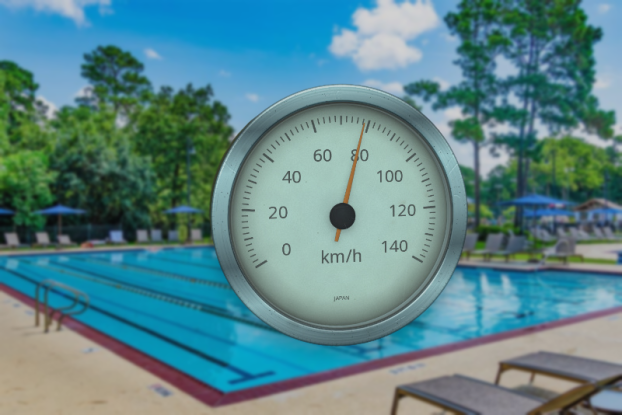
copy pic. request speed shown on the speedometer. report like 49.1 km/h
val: 78 km/h
